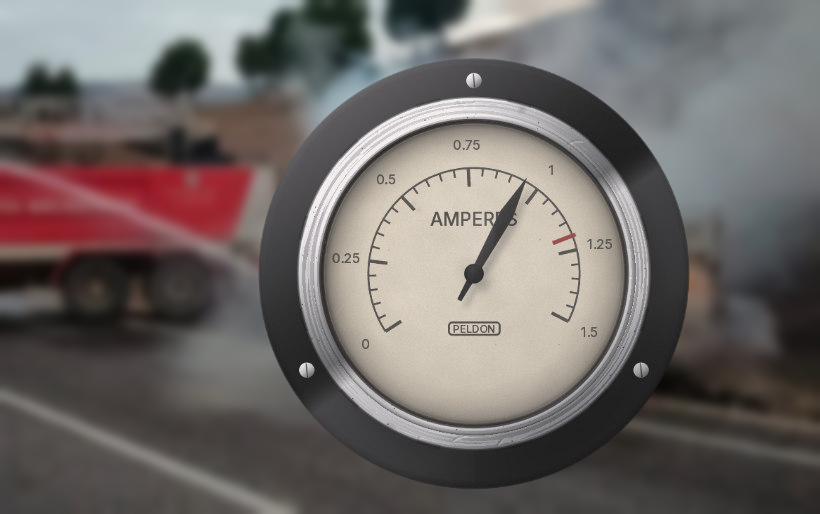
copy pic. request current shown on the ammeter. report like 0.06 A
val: 0.95 A
